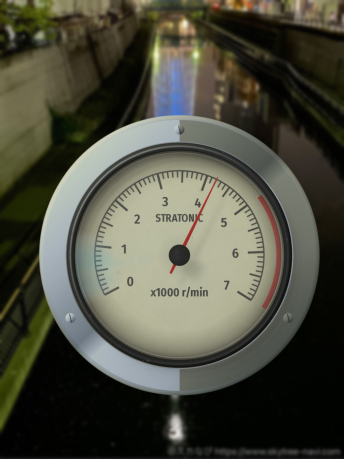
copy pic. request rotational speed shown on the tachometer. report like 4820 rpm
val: 4200 rpm
